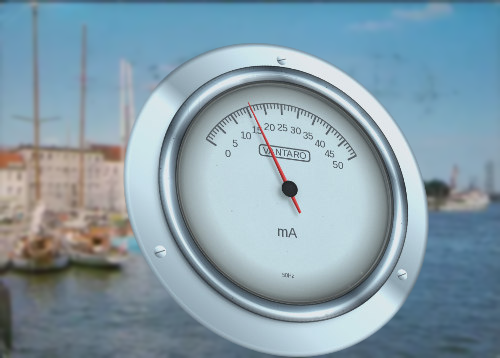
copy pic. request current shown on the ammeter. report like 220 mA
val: 15 mA
